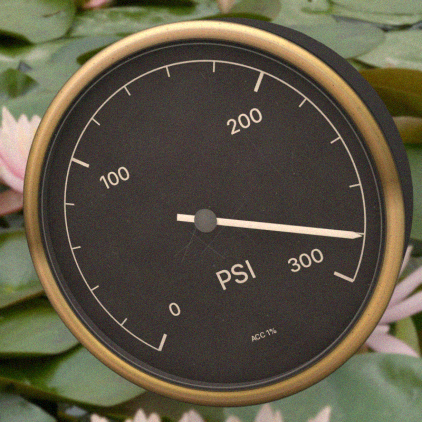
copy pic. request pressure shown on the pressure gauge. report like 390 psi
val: 280 psi
